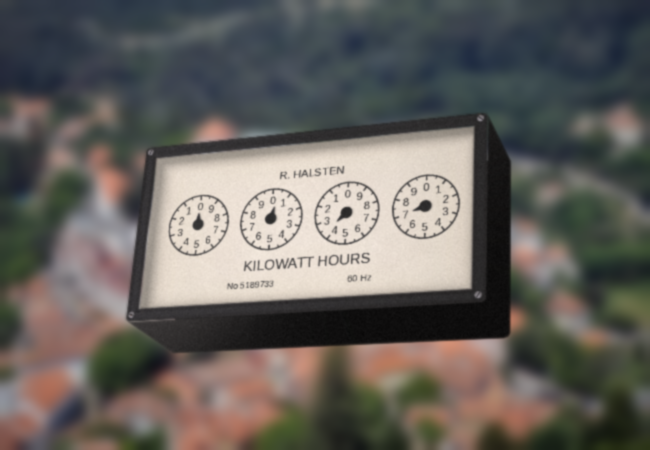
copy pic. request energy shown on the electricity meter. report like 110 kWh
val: 37 kWh
